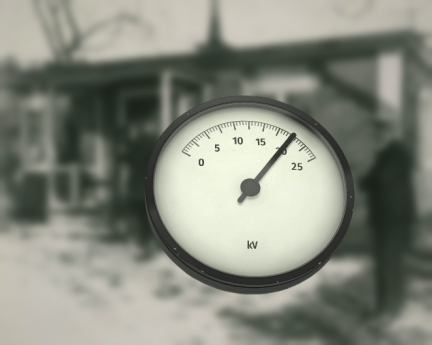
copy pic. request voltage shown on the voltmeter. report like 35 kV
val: 20 kV
